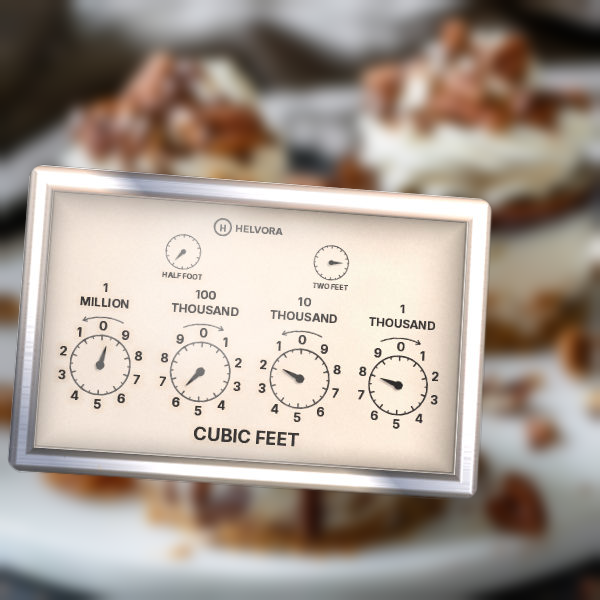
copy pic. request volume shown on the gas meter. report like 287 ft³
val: 961800 ft³
